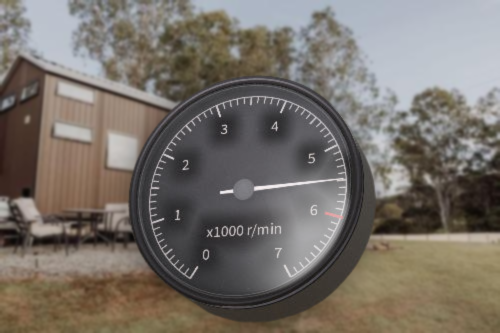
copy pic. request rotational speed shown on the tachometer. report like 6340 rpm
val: 5500 rpm
